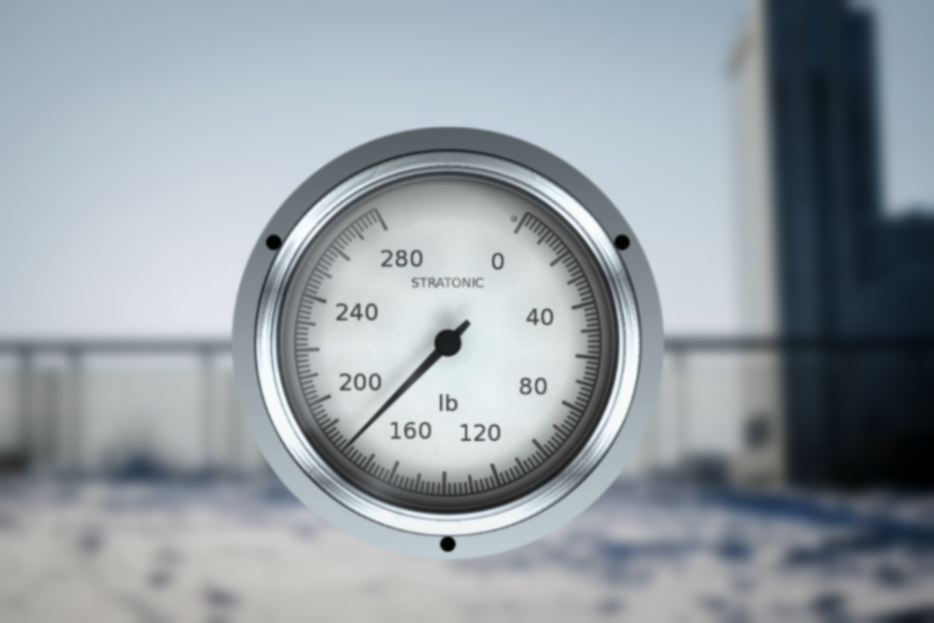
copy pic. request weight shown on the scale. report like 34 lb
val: 180 lb
